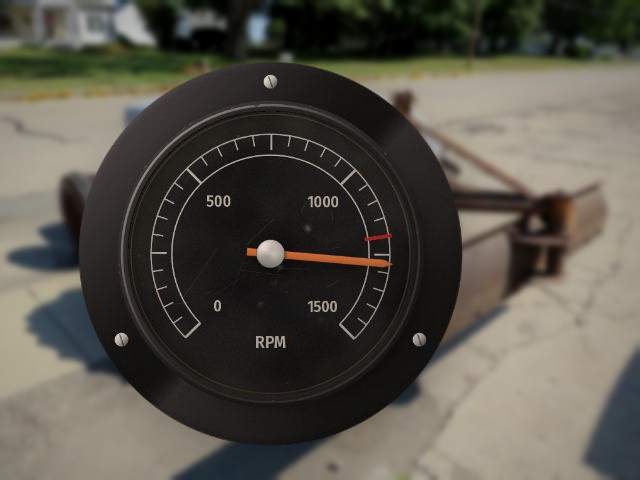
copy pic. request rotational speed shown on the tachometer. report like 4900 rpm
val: 1275 rpm
